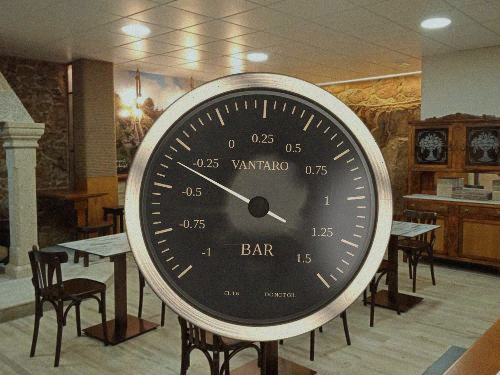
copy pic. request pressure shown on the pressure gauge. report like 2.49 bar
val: -0.35 bar
